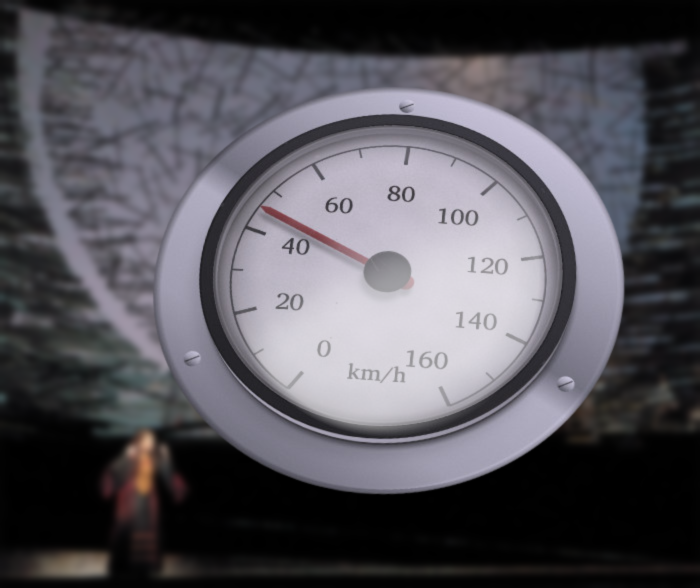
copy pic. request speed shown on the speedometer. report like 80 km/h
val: 45 km/h
